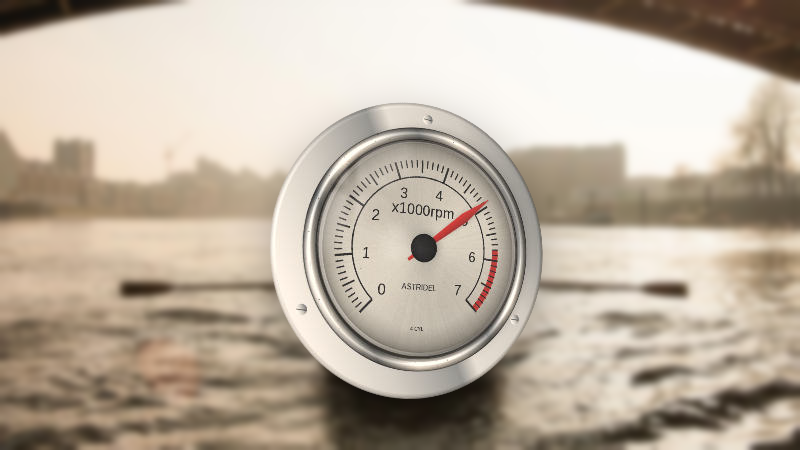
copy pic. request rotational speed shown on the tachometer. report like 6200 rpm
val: 4900 rpm
